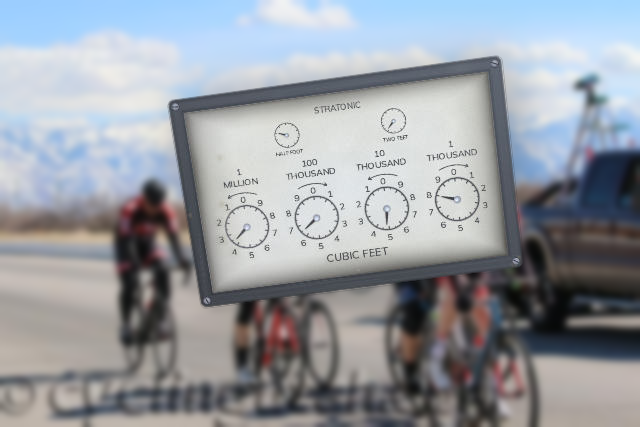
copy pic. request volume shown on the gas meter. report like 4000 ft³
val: 364800 ft³
